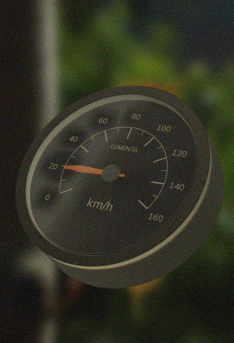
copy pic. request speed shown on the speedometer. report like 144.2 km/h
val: 20 km/h
